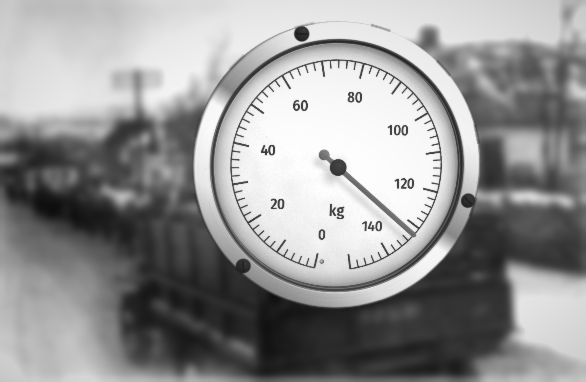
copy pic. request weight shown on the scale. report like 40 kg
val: 132 kg
